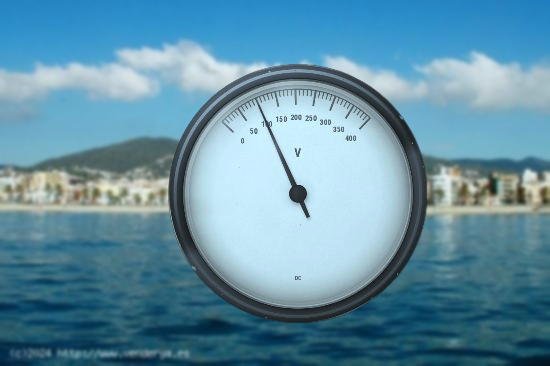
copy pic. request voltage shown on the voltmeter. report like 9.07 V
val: 100 V
